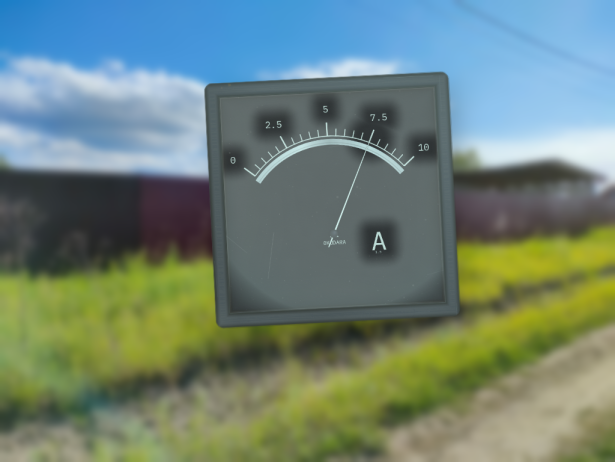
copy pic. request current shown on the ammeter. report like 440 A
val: 7.5 A
